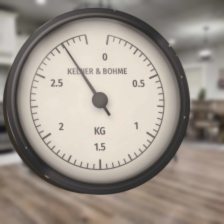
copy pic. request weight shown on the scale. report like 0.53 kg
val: 2.8 kg
